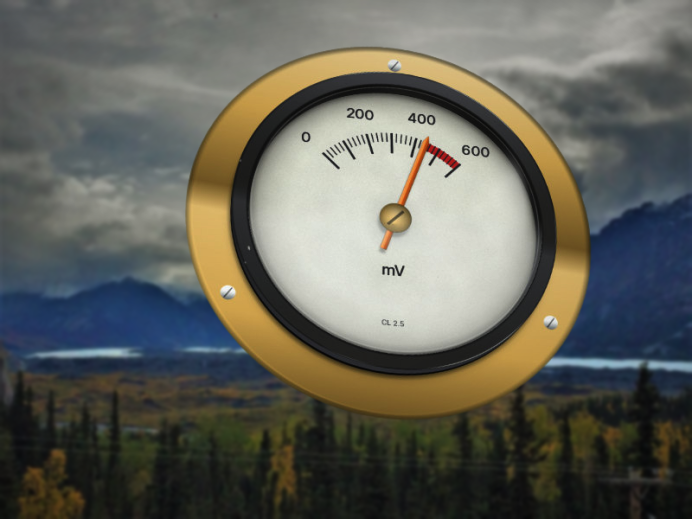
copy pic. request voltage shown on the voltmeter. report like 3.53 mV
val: 440 mV
